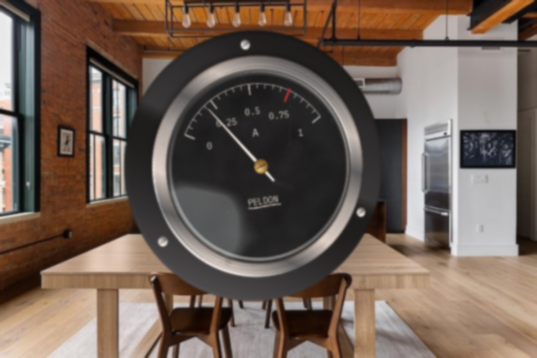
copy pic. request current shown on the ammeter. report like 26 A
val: 0.2 A
